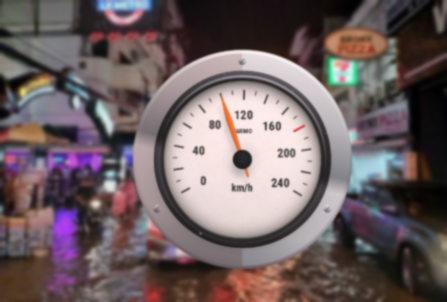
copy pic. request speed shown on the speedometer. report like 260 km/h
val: 100 km/h
